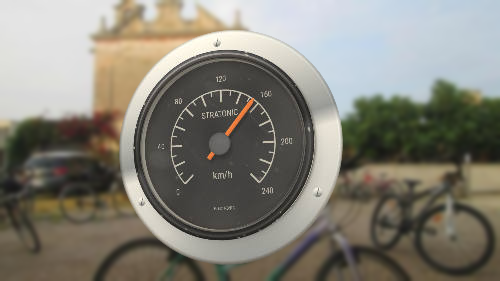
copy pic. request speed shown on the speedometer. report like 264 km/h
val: 155 km/h
